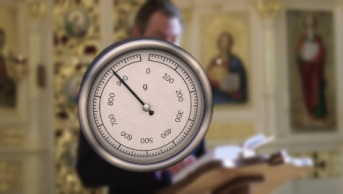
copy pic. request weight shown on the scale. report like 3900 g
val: 900 g
